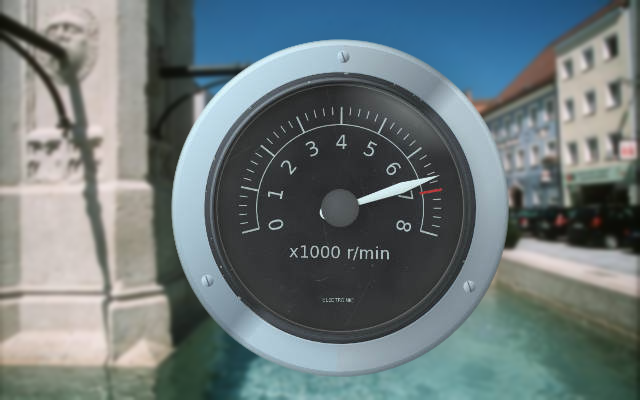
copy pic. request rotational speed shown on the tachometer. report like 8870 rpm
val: 6700 rpm
